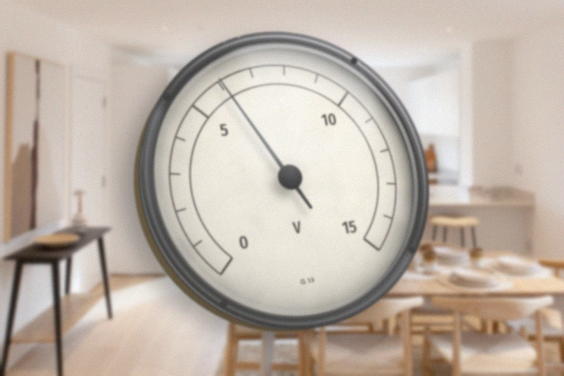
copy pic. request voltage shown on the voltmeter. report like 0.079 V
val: 6 V
